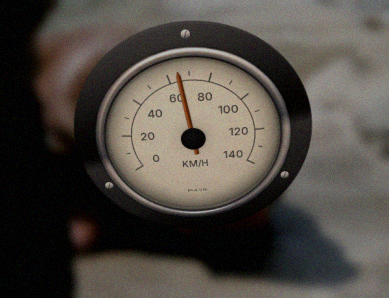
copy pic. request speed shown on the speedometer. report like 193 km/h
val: 65 km/h
